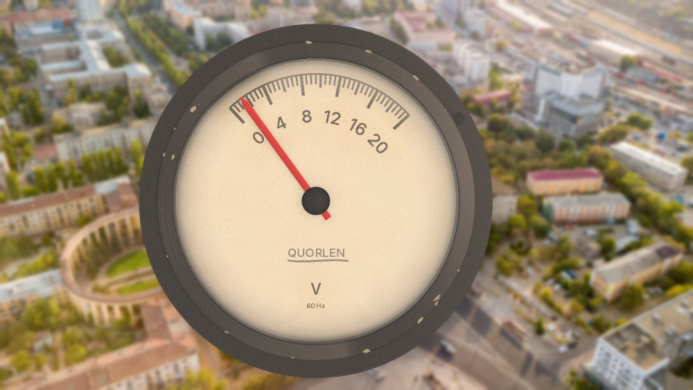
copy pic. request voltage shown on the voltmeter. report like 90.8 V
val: 1.5 V
